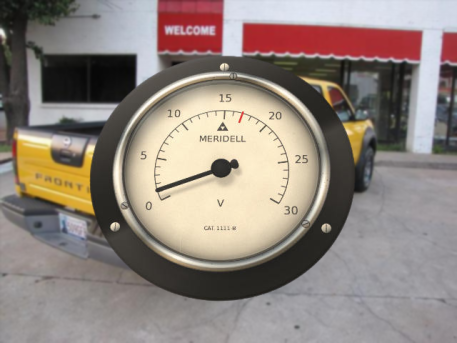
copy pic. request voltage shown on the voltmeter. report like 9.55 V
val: 1 V
